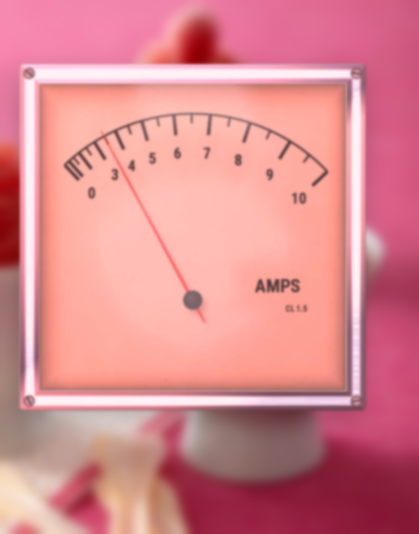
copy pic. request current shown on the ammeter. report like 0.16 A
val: 3.5 A
